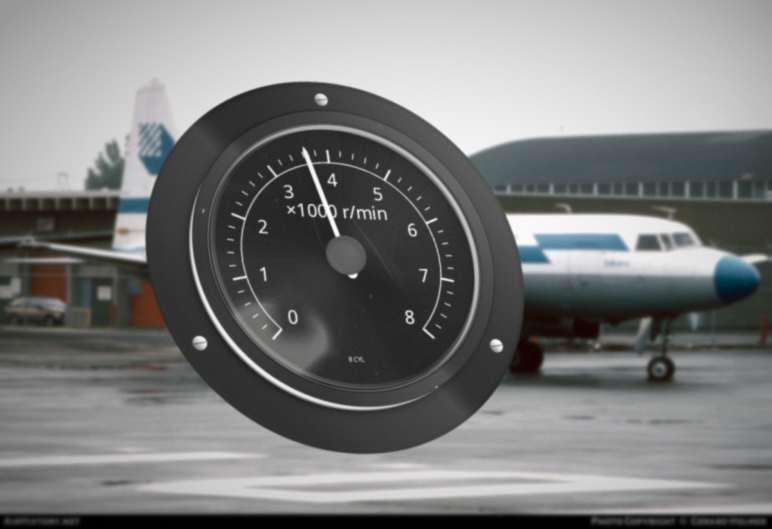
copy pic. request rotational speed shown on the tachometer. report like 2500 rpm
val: 3600 rpm
